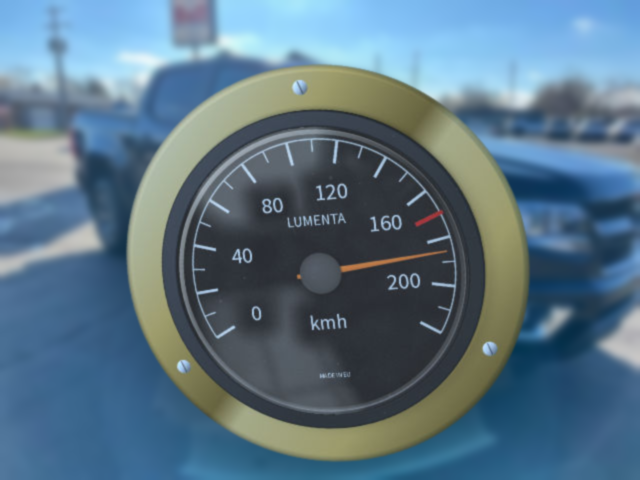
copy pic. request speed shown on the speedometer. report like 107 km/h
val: 185 km/h
